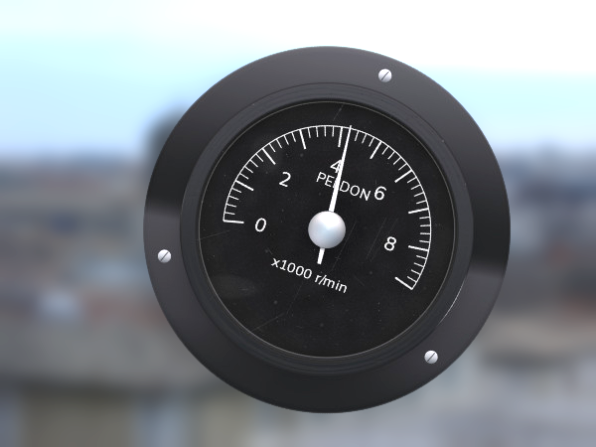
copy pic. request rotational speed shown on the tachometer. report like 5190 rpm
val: 4200 rpm
